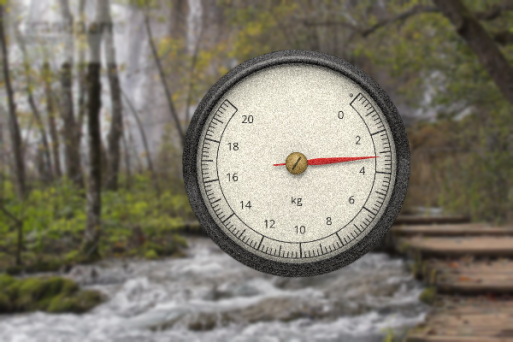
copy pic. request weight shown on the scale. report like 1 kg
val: 3.2 kg
